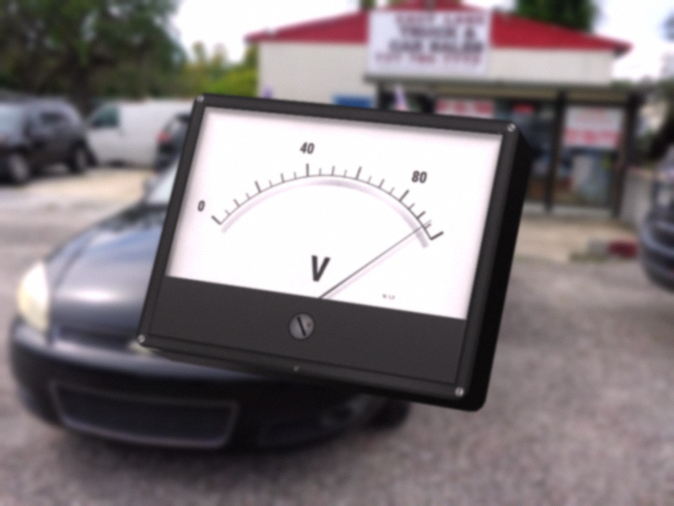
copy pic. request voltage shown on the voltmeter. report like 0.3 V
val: 95 V
